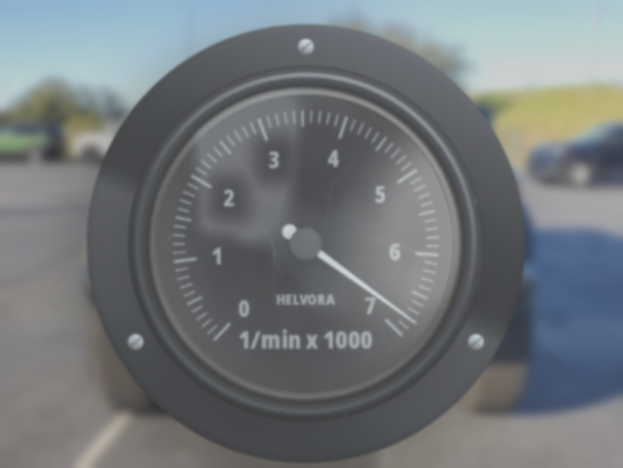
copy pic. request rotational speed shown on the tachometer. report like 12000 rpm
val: 6800 rpm
